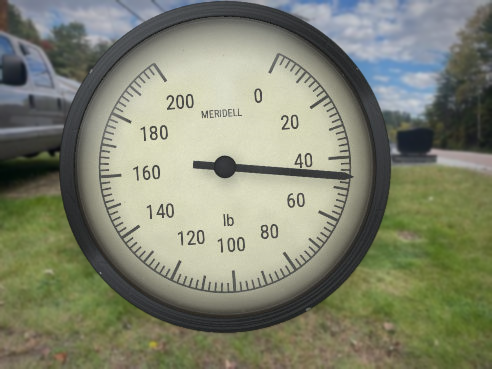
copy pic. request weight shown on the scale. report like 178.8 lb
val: 46 lb
